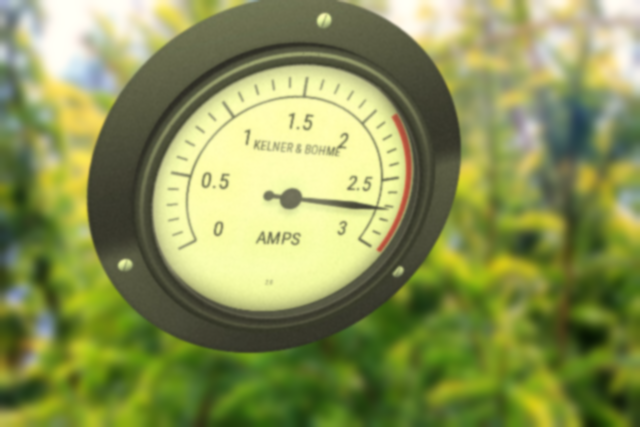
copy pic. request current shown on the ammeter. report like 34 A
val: 2.7 A
